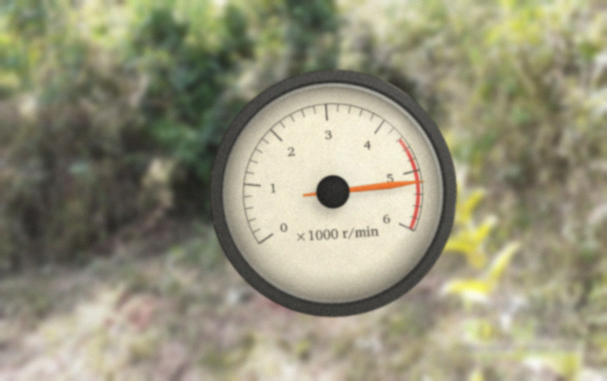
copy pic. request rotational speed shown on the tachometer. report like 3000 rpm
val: 5200 rpm
